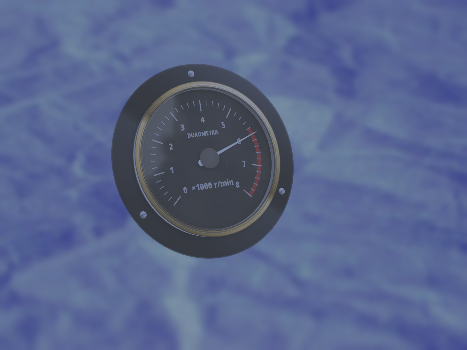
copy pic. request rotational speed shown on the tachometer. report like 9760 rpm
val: 6000 rpm
